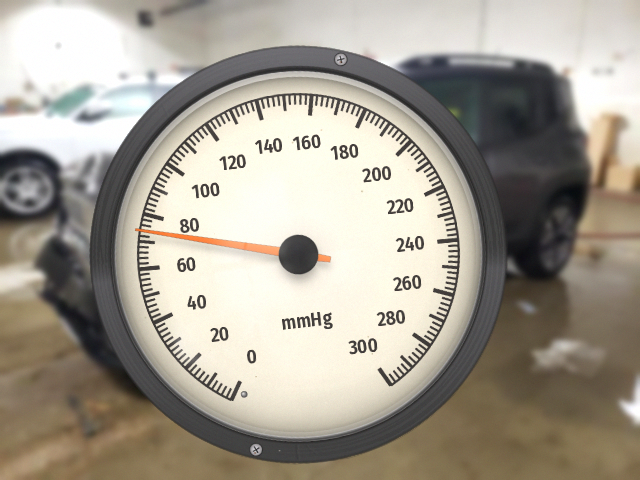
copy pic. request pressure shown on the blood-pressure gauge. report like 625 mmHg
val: 74 mmHg
